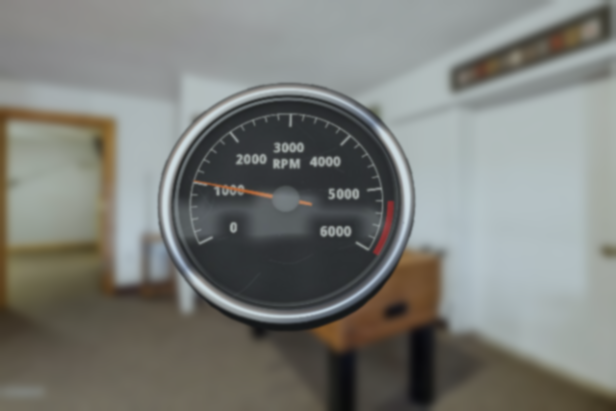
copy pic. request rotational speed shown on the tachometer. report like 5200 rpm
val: 1000 rpm
